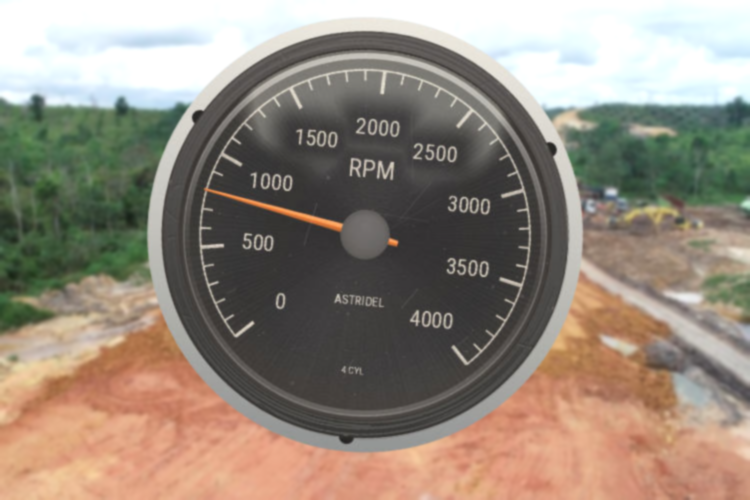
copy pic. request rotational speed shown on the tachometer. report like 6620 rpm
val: 800 rpm
